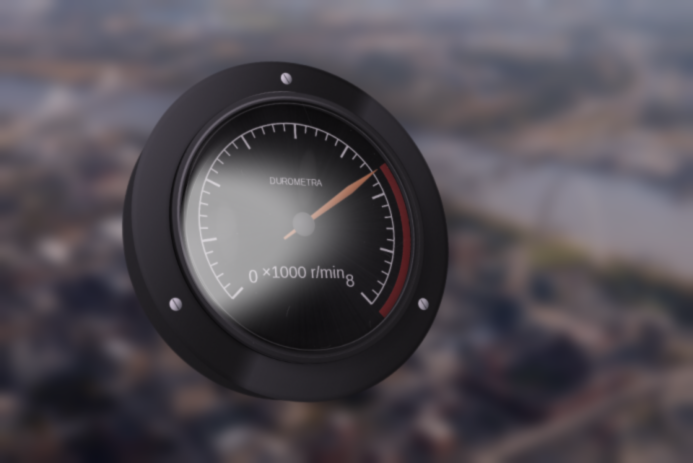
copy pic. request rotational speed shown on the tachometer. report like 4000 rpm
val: 5600 rpm
